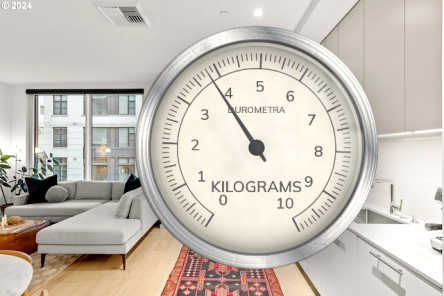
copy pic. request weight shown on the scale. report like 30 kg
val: 3.8 kg
